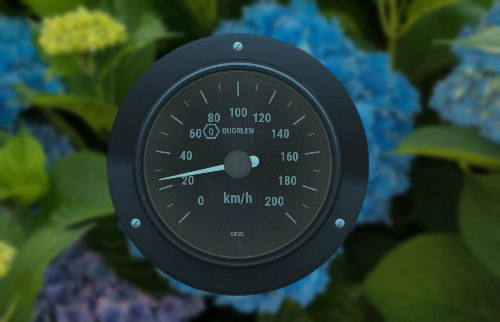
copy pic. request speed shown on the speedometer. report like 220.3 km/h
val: 25 km/h
